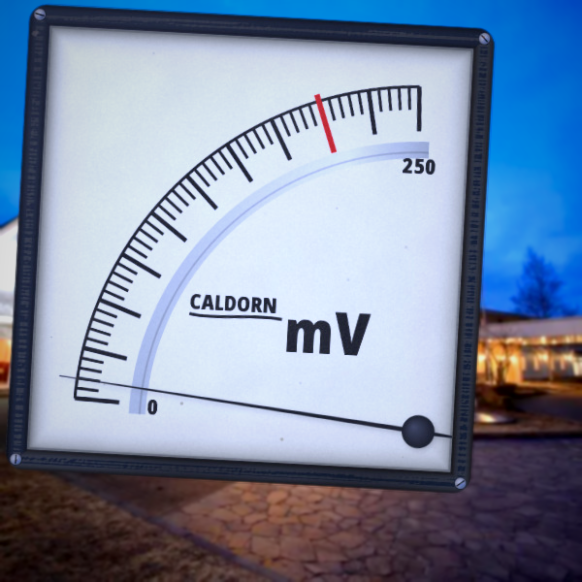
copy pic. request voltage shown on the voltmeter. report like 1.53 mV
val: 10 mV
